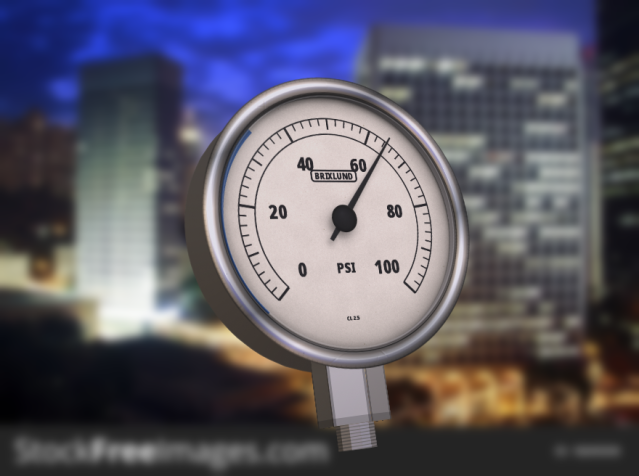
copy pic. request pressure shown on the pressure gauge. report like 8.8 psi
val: 64 psi
